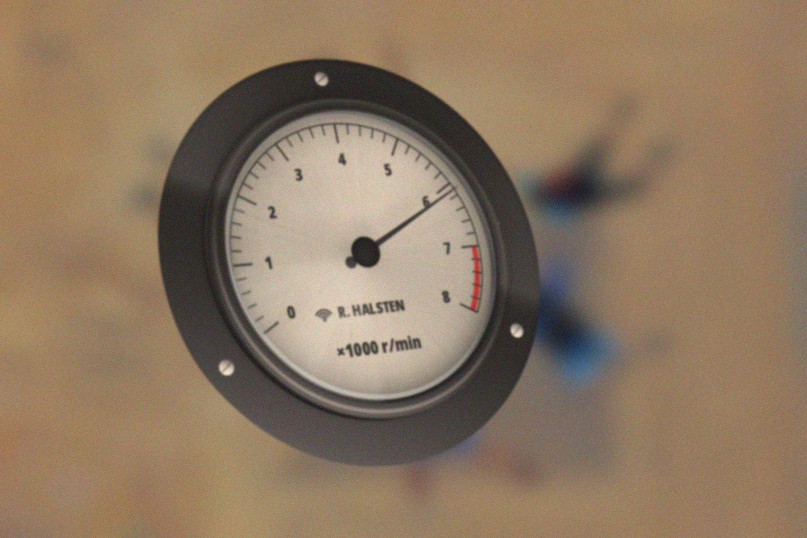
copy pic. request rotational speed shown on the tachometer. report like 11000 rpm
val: 6100 rpm
